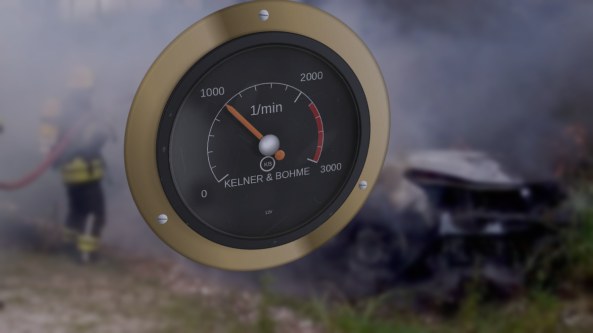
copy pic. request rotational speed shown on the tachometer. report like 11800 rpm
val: 1000 rpm
